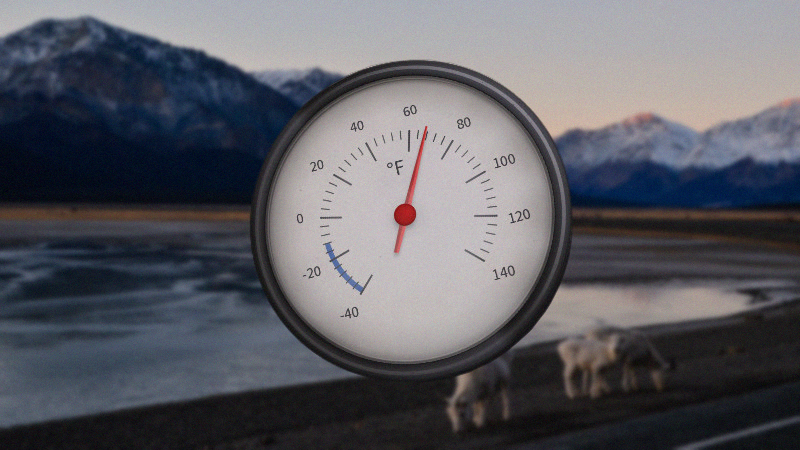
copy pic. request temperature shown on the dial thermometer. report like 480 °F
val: 68 °F
